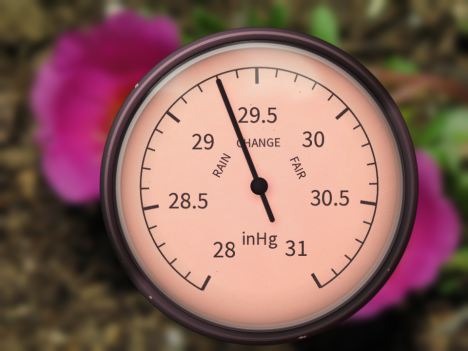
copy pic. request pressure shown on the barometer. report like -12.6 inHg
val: 29.3 inHg
